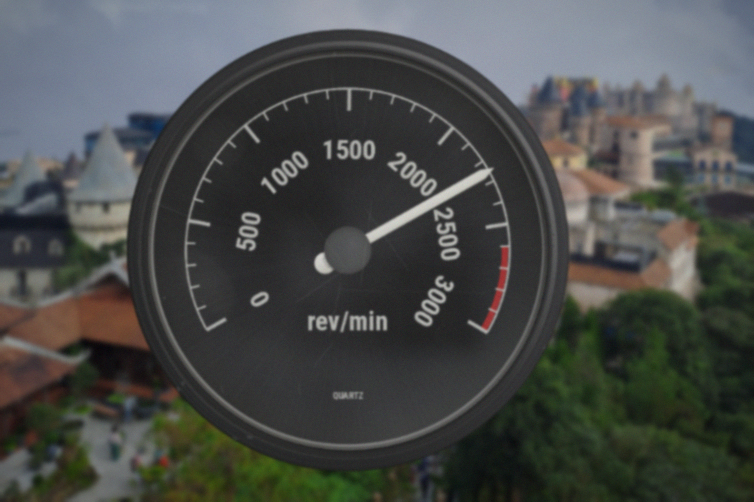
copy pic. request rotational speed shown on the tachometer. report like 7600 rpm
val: 2250 rpm
